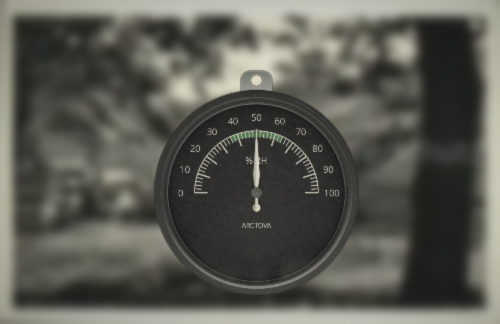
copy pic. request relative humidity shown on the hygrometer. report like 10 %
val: 50 %
